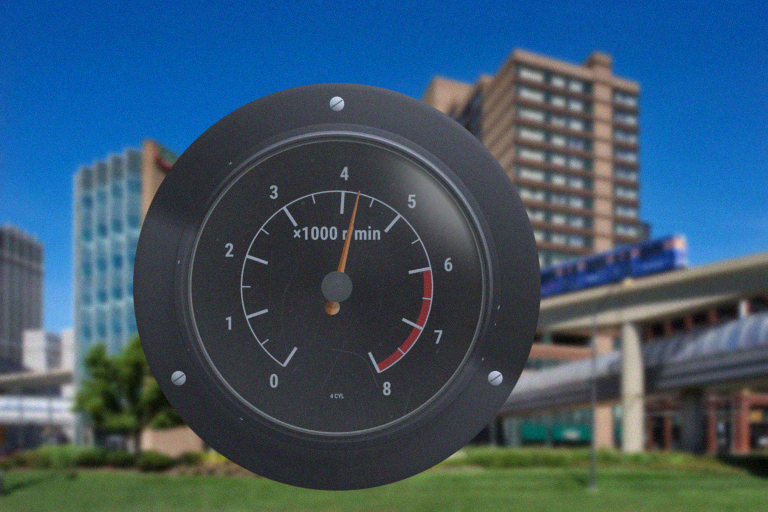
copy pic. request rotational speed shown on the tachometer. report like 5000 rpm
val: 4250 rpm
